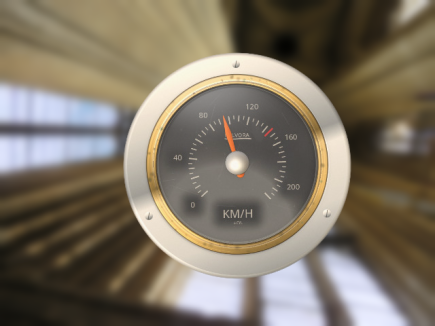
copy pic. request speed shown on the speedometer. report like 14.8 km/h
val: 95 km/h
